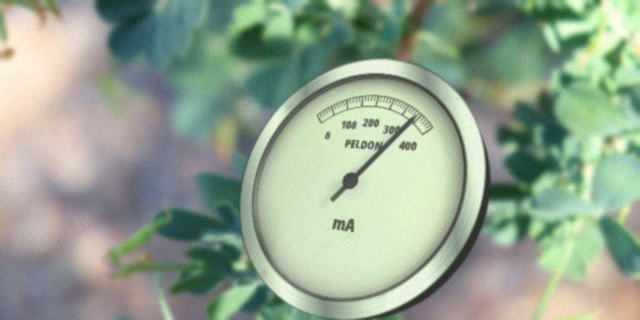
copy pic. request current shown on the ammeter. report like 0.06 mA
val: 350 mA
